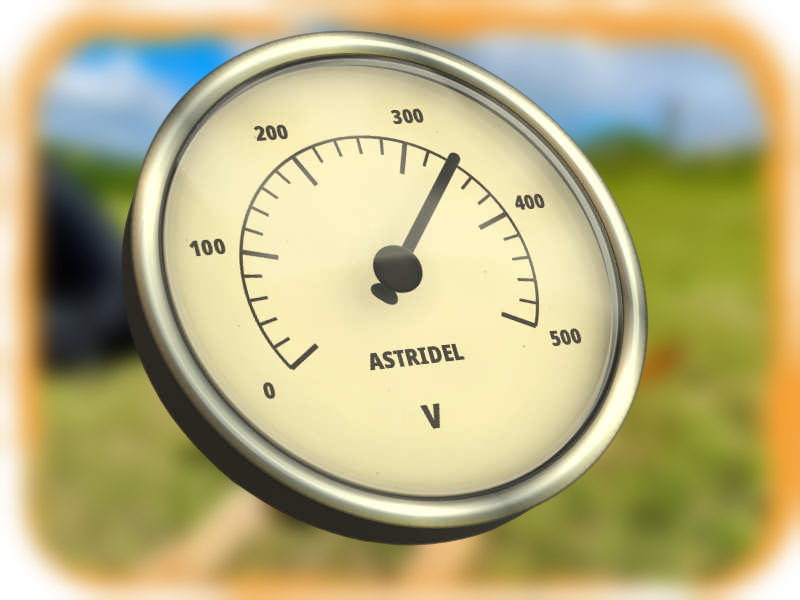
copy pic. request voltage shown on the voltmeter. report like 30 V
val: 340 V
